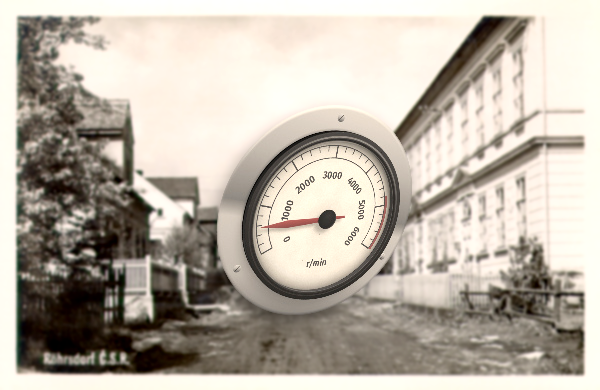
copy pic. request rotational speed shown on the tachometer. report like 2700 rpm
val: 600 rpm
